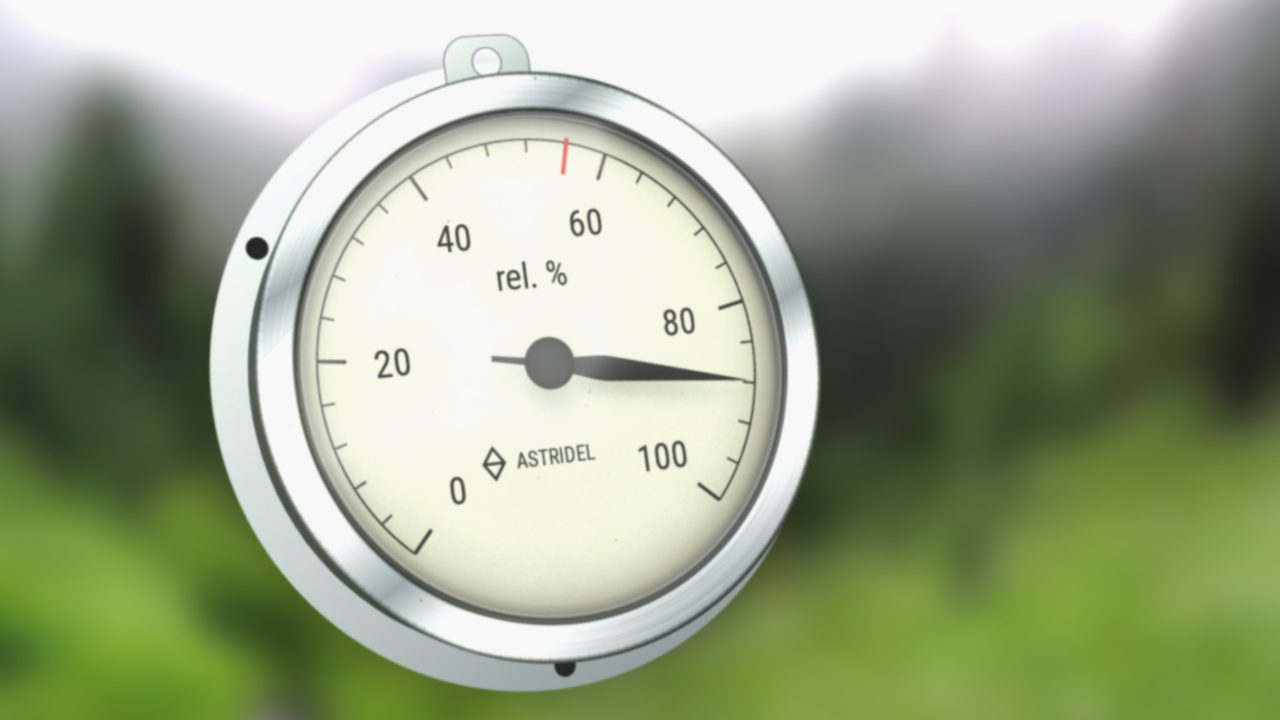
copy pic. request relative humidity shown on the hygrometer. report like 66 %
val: 88 %
